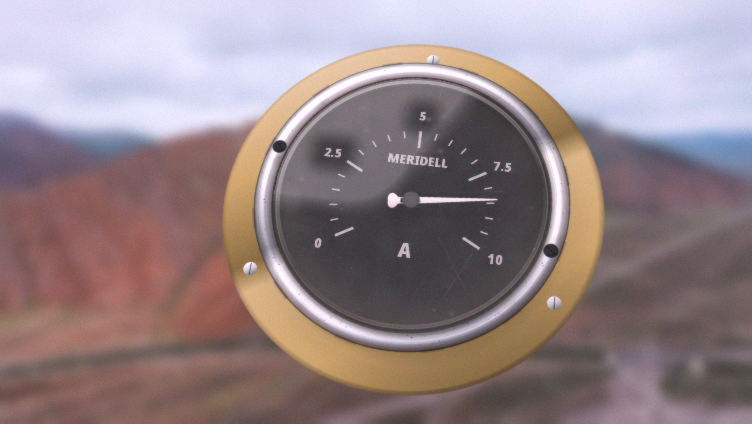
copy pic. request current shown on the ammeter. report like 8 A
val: 8.5 A
